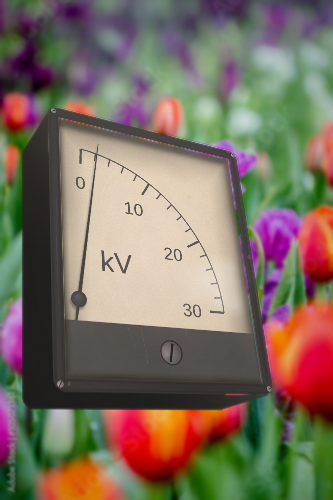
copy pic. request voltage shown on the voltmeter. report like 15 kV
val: 2 kV
